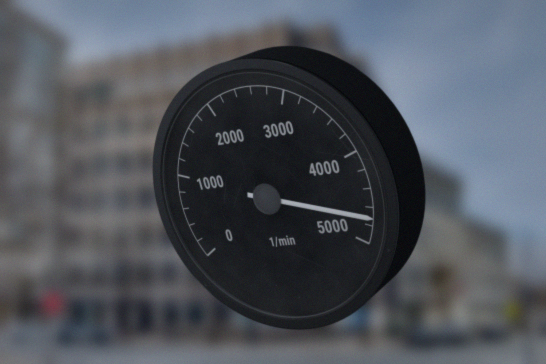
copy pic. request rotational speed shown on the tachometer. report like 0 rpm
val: 4700 rpm
